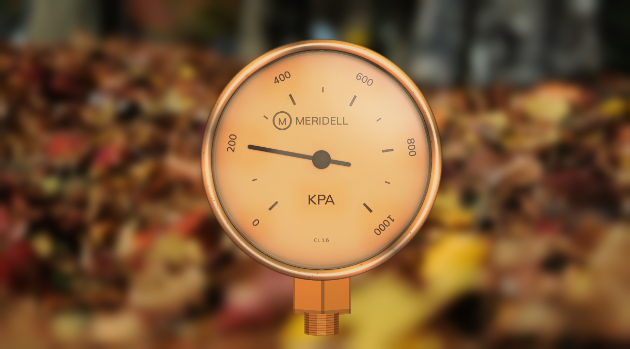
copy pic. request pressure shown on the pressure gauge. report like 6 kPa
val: 200 kPa
